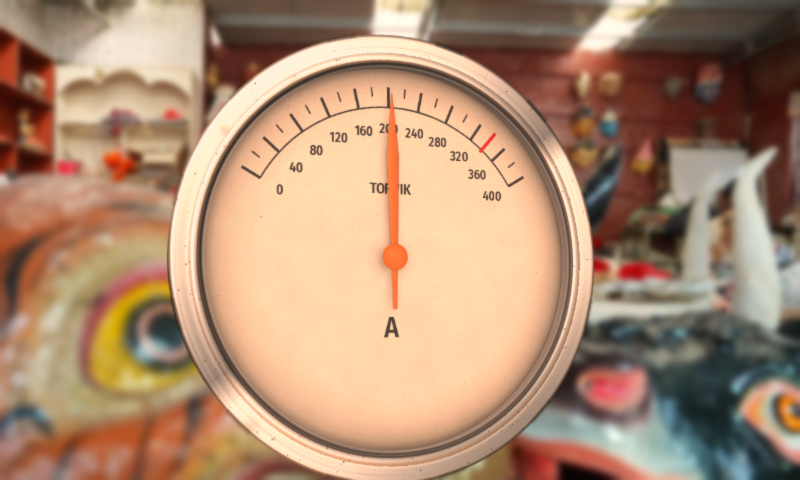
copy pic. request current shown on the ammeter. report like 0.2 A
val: 200 A
